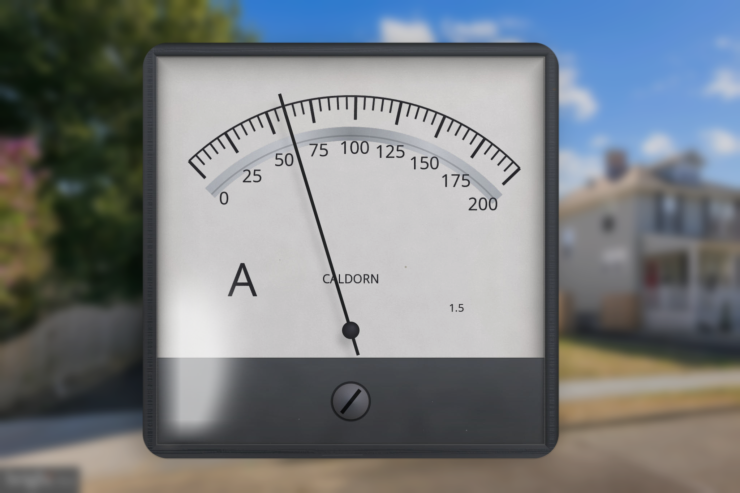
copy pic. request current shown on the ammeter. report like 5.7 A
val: 60 A
